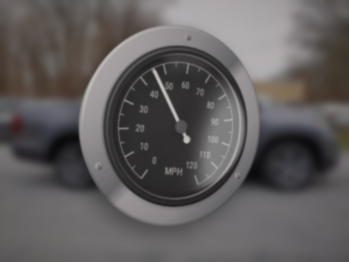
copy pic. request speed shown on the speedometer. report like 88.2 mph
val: 45 mph
